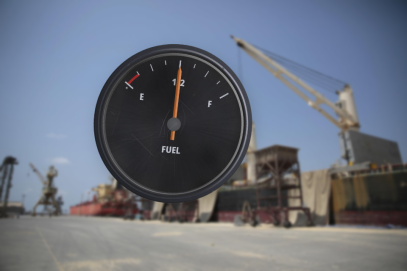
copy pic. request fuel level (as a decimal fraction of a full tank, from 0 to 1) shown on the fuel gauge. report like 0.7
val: 0.5
